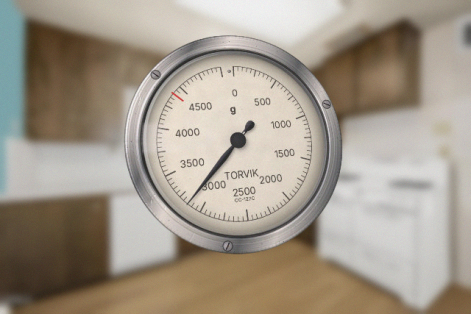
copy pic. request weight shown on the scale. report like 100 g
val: 3150 g
